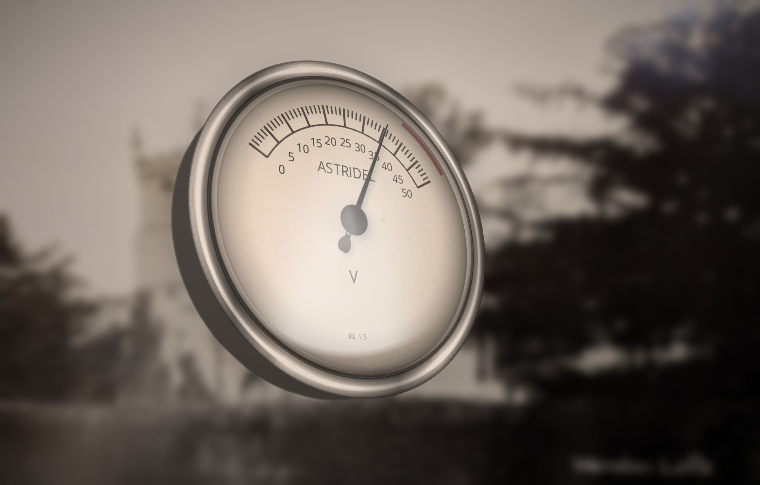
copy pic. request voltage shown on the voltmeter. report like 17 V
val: 35 V
